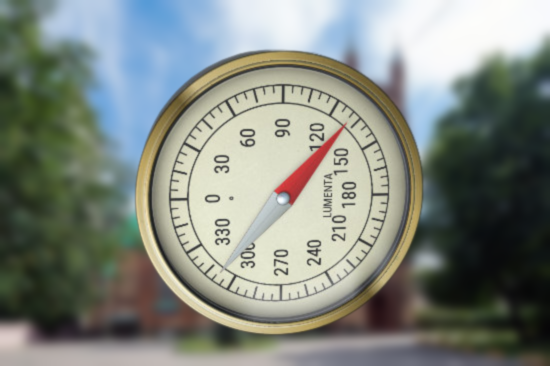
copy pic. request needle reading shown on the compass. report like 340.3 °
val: 130 °
